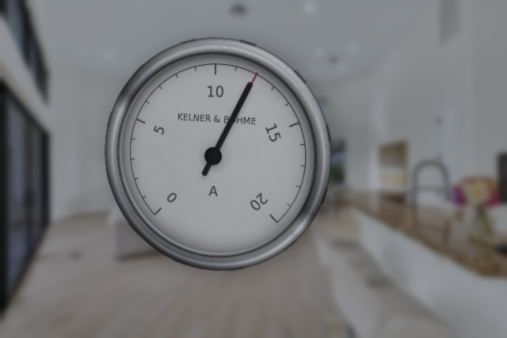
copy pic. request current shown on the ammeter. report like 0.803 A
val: 12 A
